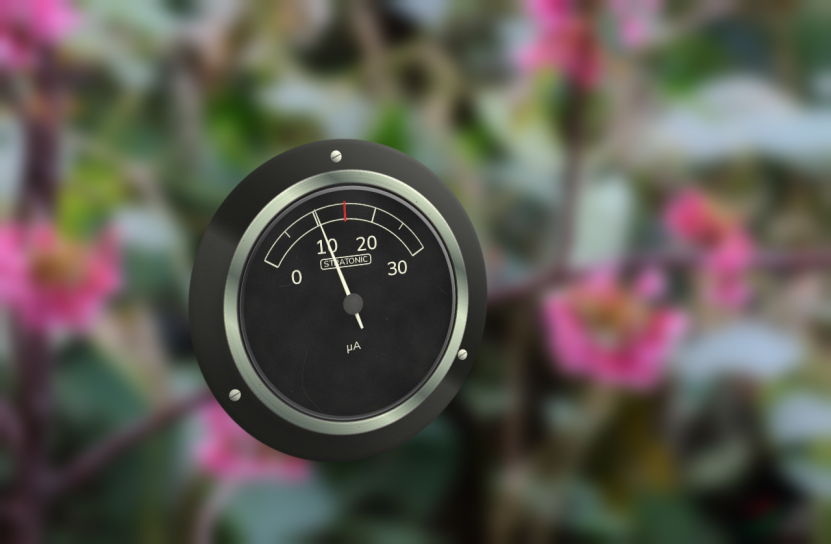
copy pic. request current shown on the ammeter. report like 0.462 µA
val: 10 µA
